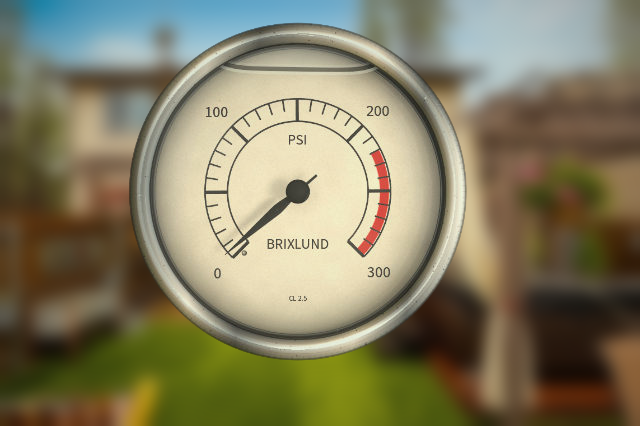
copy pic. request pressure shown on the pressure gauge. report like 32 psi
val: 5 psi
